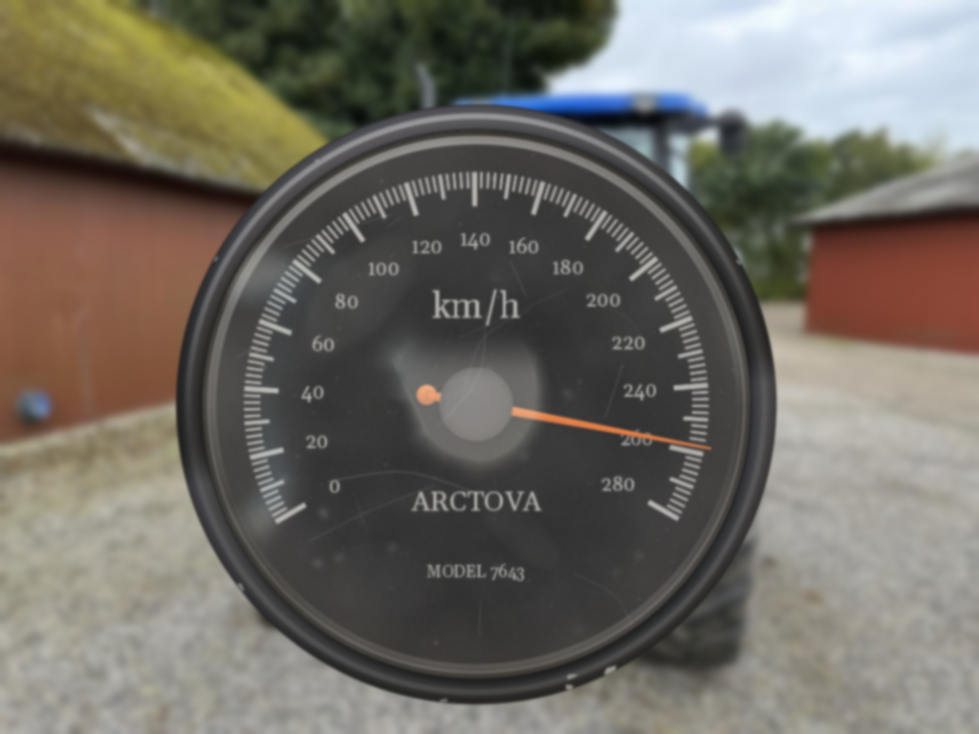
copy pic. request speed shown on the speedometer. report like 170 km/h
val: 258 km/h
